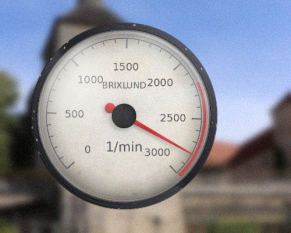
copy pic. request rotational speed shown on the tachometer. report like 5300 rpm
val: 2800 rpm
